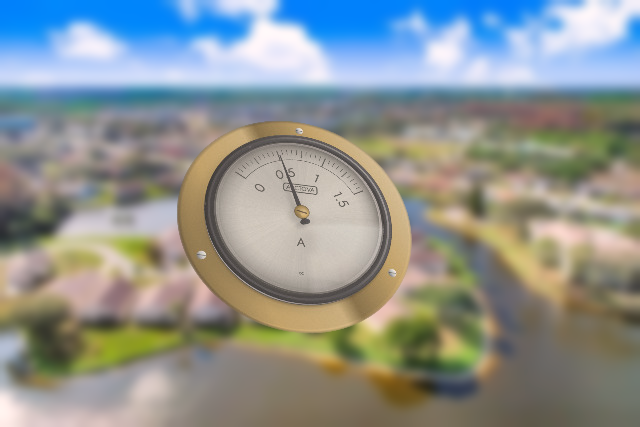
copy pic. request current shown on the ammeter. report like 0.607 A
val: 0.5 A
